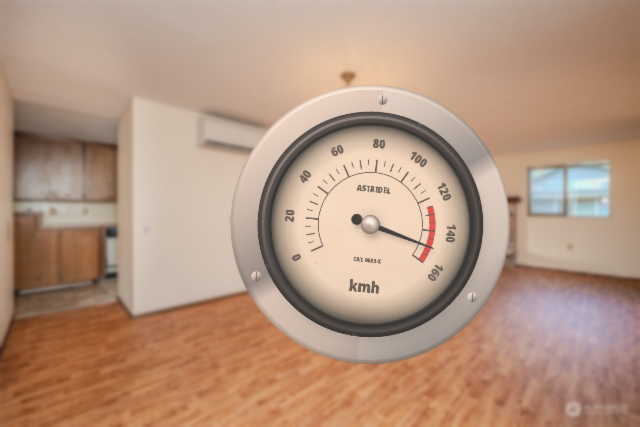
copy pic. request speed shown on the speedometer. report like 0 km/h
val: 150 km/h
